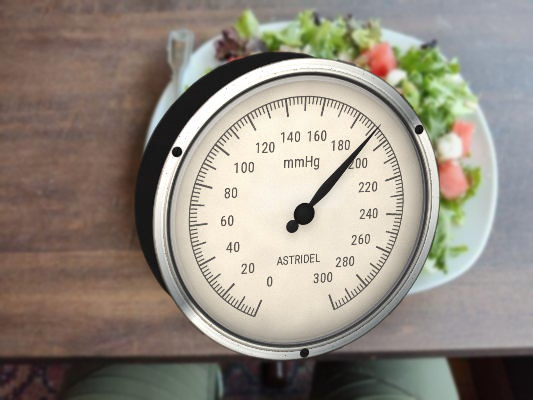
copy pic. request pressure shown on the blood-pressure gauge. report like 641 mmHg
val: 190 mmHg
